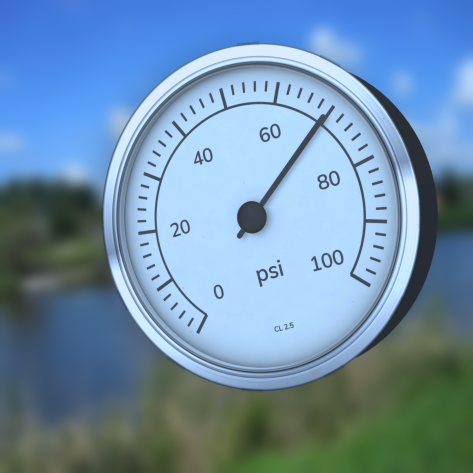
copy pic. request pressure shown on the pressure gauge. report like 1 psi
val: 70 psi
